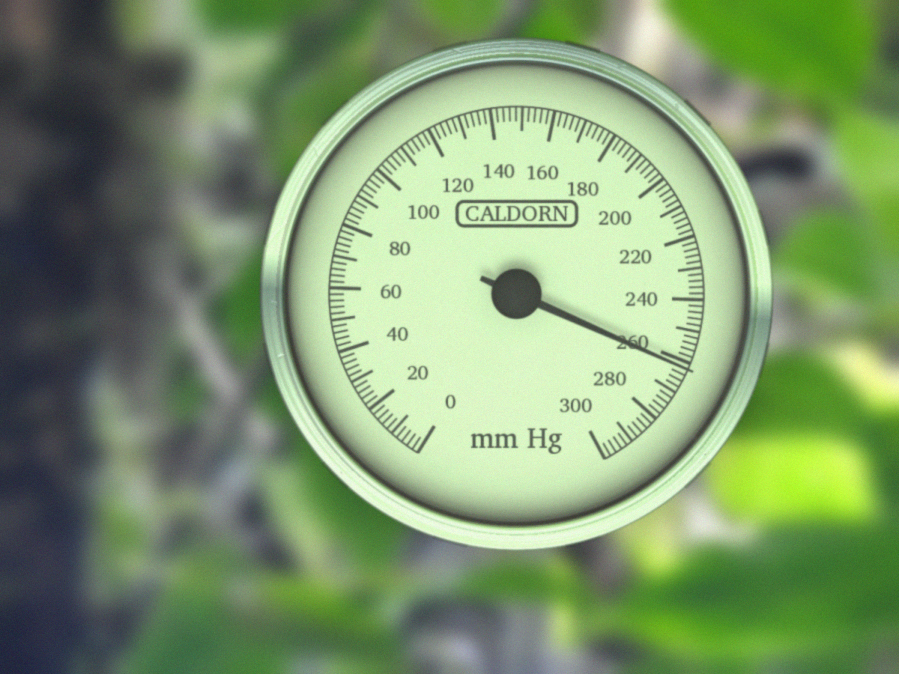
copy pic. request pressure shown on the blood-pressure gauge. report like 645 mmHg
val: 262 mmHg
